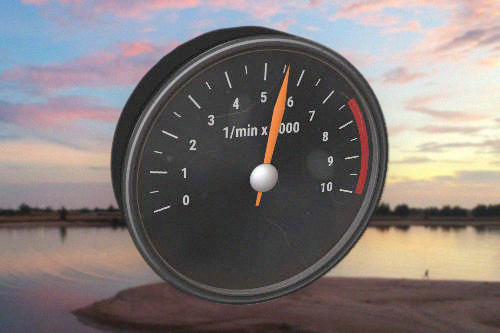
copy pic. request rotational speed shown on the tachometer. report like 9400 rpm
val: 5500 rpm
